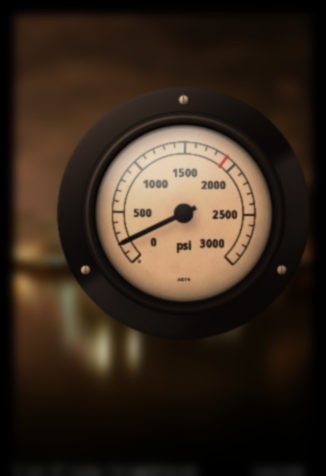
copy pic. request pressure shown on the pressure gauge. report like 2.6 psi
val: 200 psi
